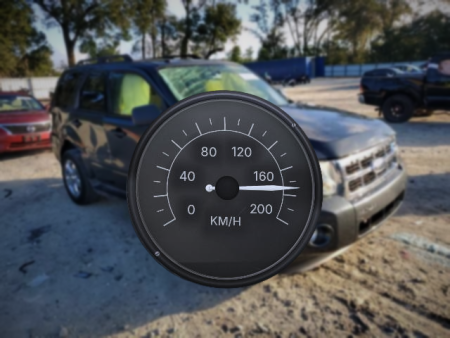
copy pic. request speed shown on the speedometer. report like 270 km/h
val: 175 km/h
